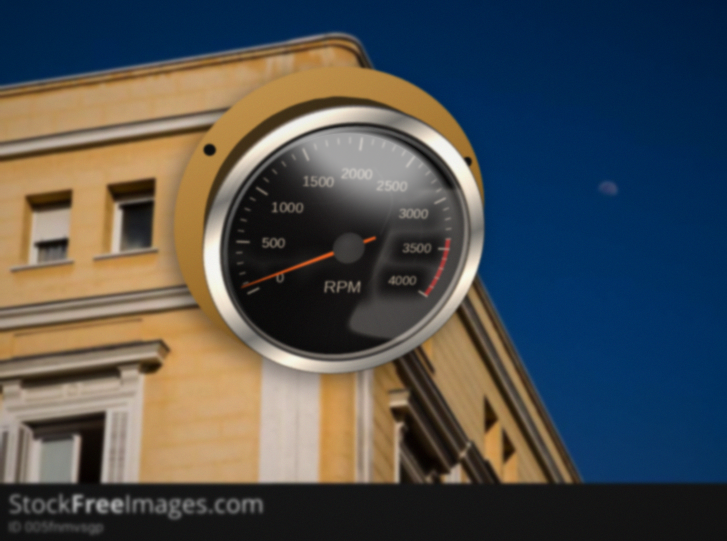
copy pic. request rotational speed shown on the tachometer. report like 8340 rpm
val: 100 rpm
